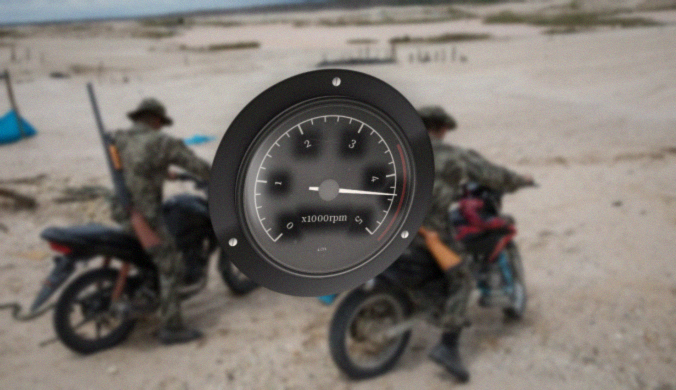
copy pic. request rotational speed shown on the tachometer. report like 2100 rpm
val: 4300 rpm
